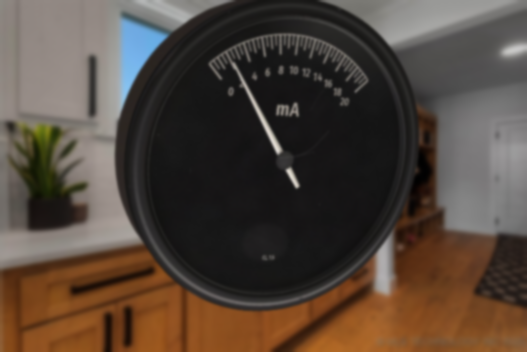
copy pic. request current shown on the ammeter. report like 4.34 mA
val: 2 mA
